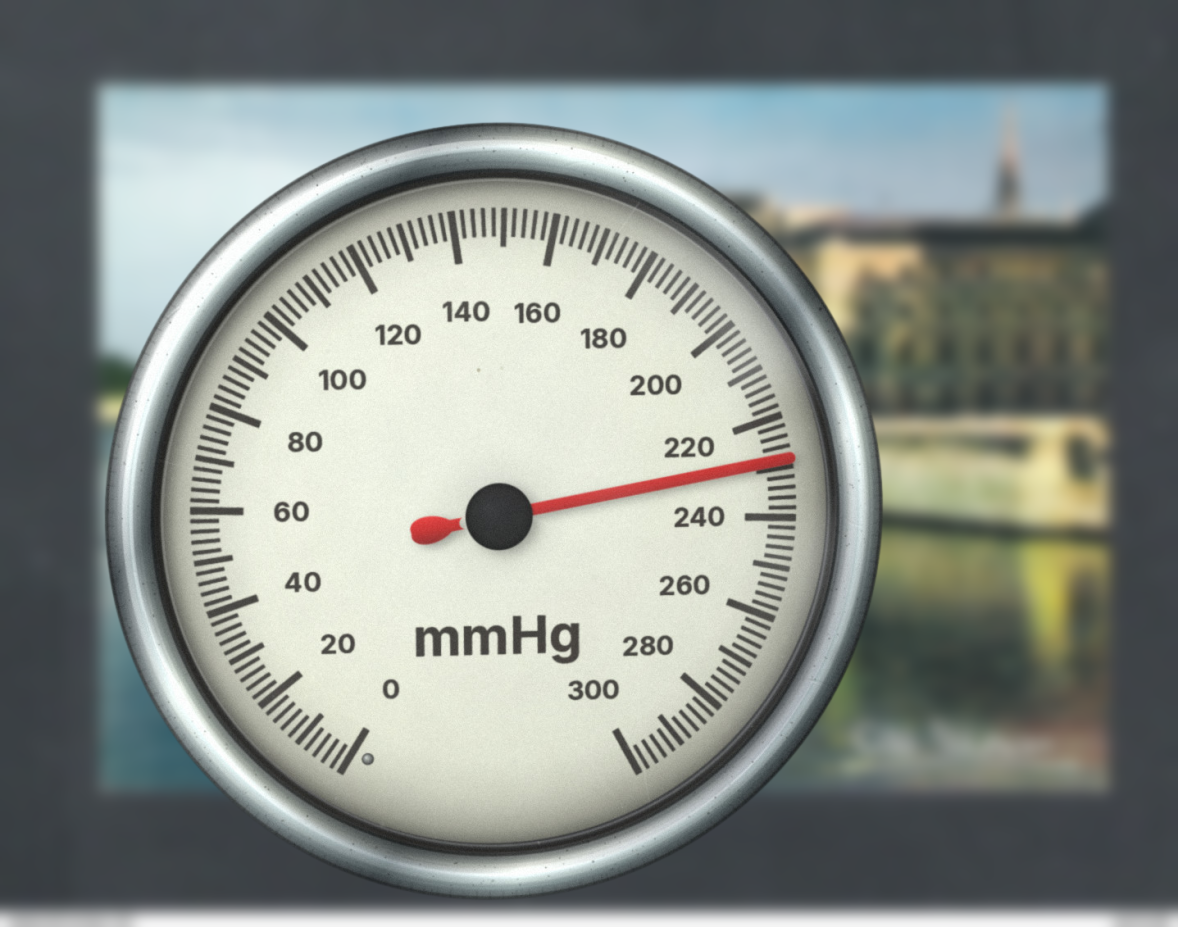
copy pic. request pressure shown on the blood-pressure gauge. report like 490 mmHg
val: 228 mmHg
